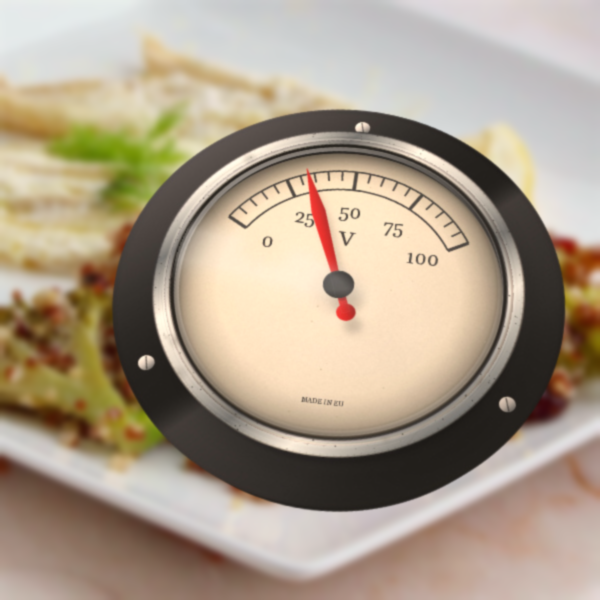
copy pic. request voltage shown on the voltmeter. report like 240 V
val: 32.5 V
